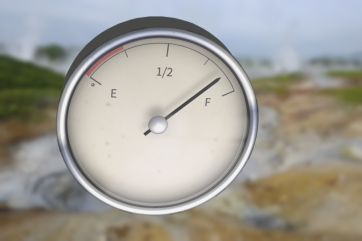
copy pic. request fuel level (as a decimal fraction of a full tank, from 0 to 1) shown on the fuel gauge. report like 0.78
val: 0.875
